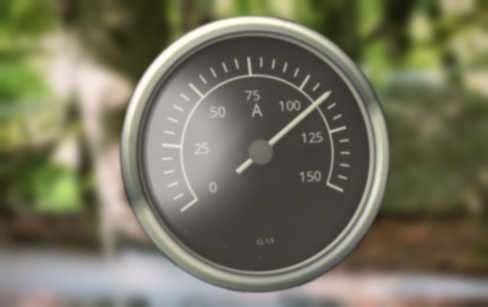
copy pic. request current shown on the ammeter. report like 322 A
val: 110 A
